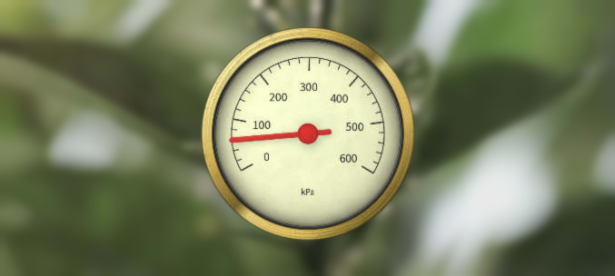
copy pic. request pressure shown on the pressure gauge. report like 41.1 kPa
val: 60 kPa
